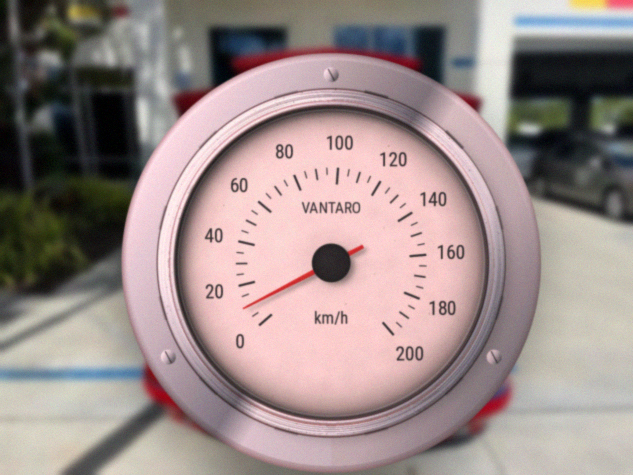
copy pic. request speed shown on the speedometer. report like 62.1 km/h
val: 10 km/h
